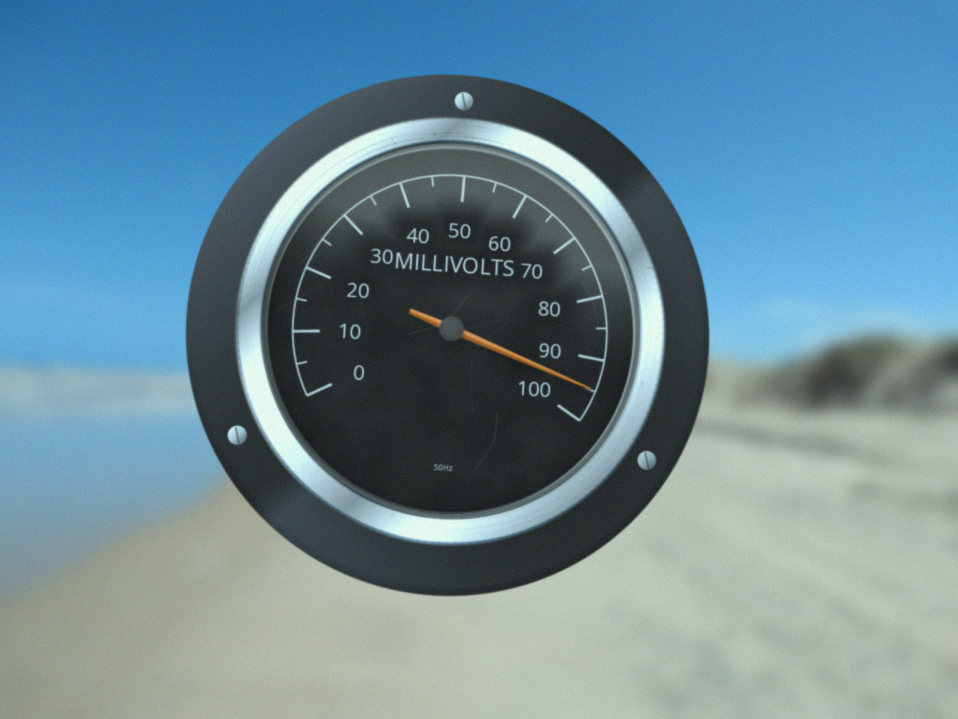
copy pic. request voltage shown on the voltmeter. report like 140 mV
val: 95 mV
